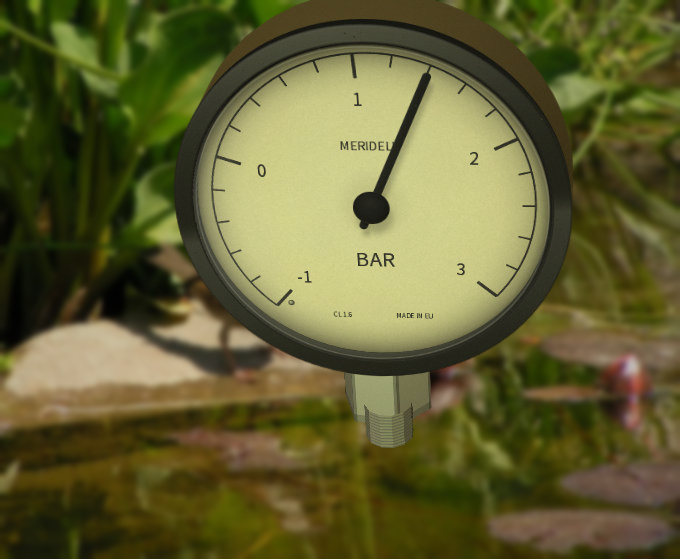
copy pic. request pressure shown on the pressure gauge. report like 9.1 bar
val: 1.4 bar
